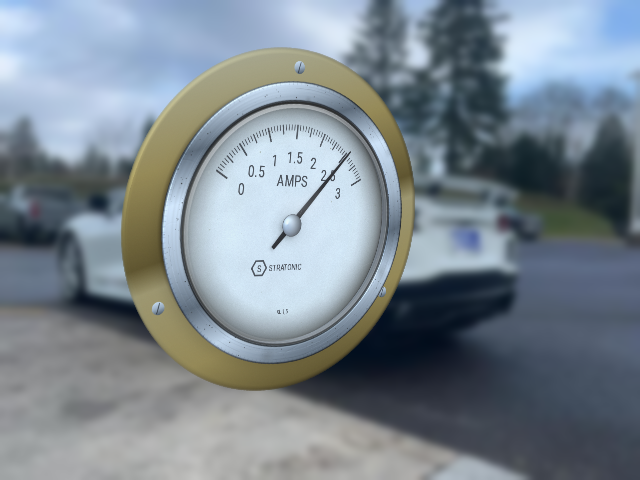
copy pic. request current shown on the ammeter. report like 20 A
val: 2.5 A
